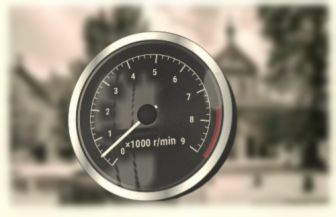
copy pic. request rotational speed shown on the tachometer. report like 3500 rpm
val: 400 rpm
